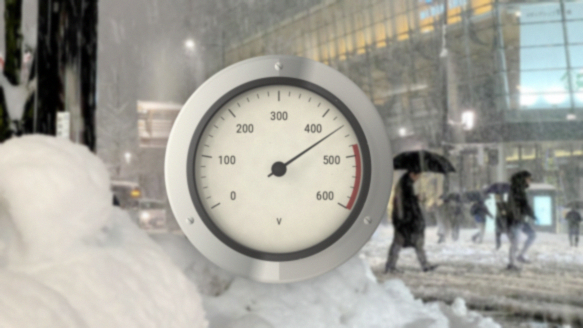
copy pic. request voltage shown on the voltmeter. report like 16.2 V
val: 440 V
